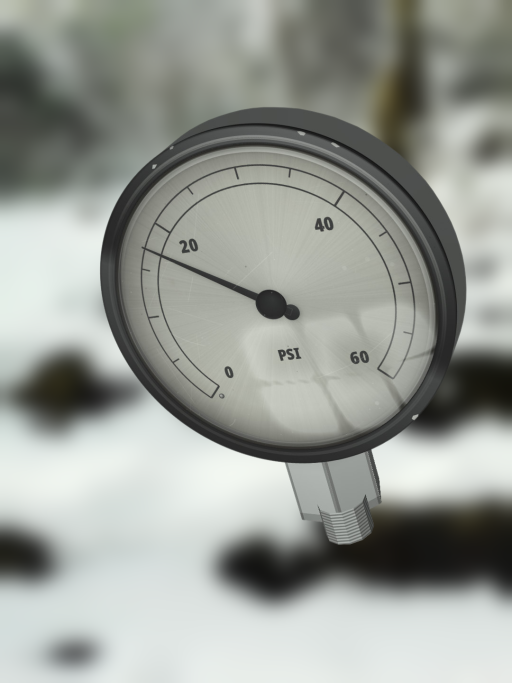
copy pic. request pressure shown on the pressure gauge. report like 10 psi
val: 17.5 psi
